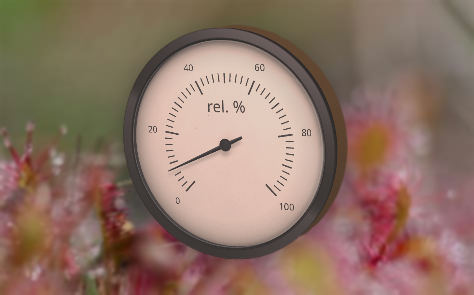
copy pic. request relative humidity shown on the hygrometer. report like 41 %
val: 8 %
